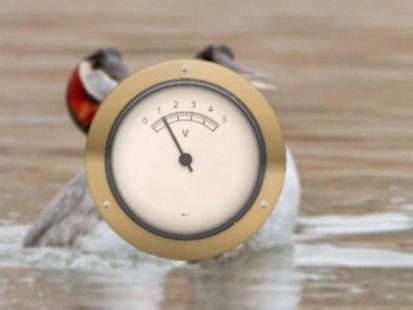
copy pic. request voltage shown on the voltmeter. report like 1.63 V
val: 1 V
